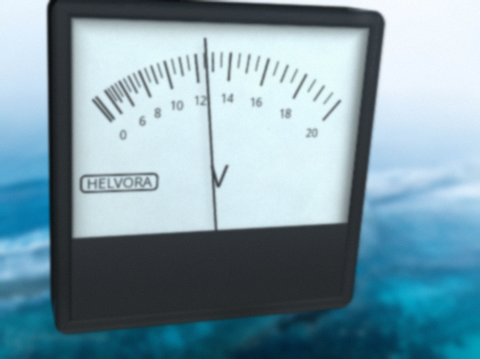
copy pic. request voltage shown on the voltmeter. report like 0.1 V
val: 12.5 V
